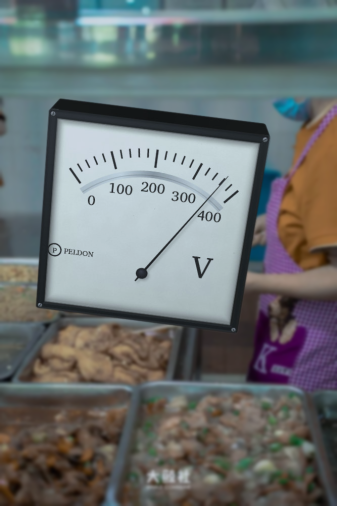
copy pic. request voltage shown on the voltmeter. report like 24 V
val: 360 V
